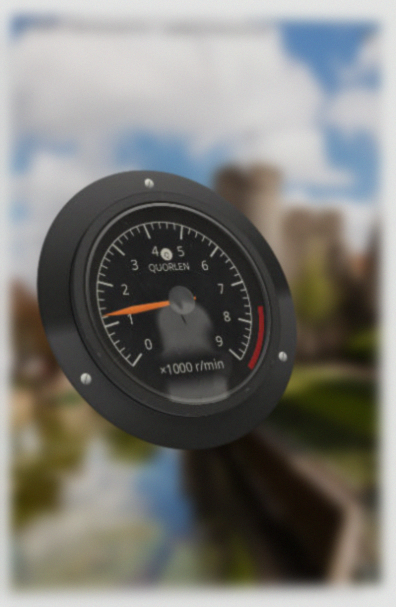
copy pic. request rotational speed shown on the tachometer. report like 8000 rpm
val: 1200 rpm
